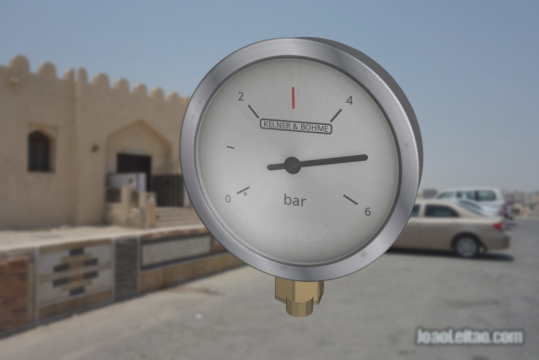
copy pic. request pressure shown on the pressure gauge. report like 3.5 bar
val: 5 bar
